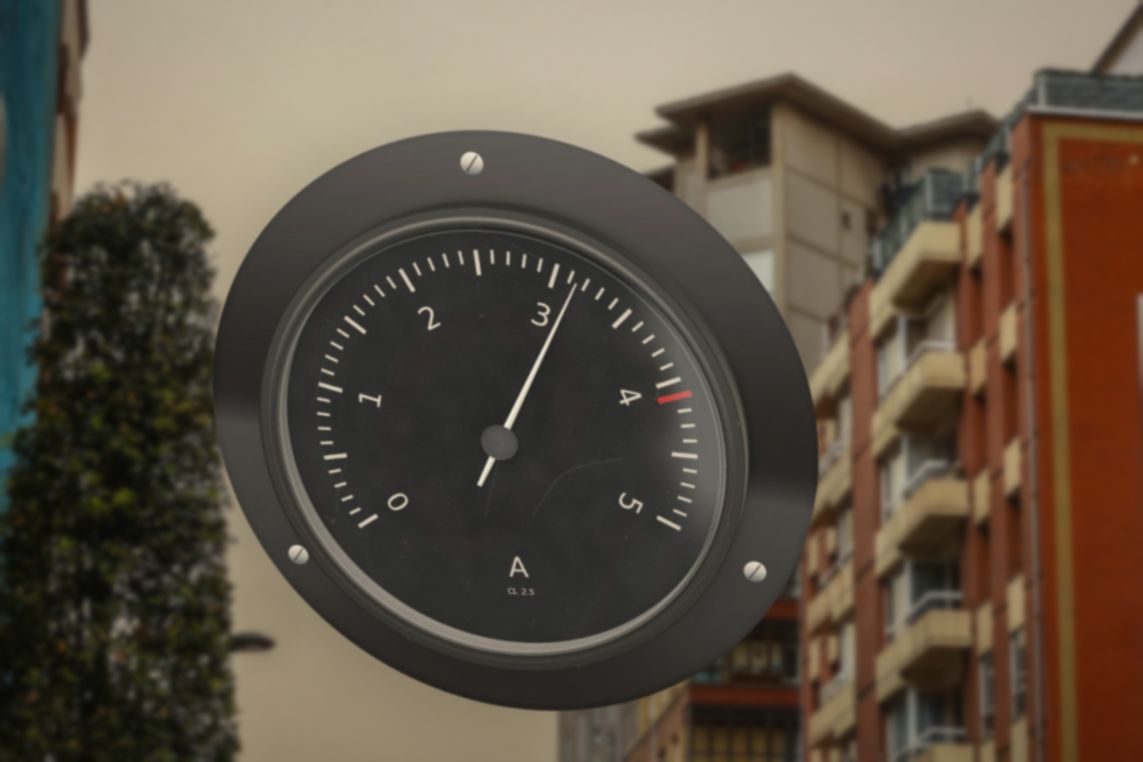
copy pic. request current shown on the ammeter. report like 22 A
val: 3.15 A
